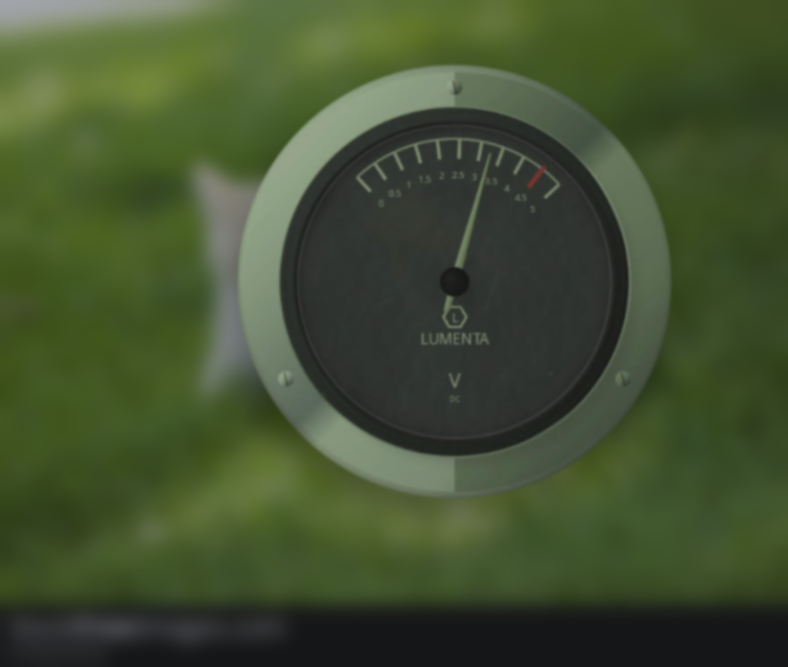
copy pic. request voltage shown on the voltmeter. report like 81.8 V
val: 3.25 V
